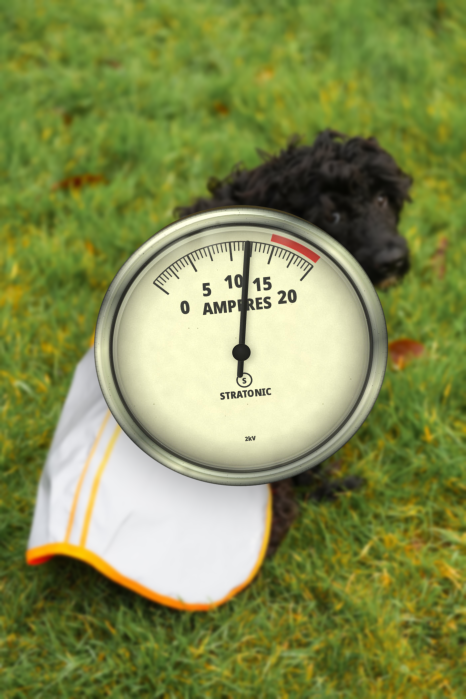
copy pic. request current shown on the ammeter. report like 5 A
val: 12 A
